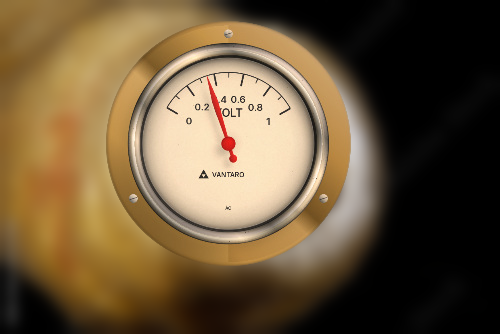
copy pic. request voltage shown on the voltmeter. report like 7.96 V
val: 0.35 V
